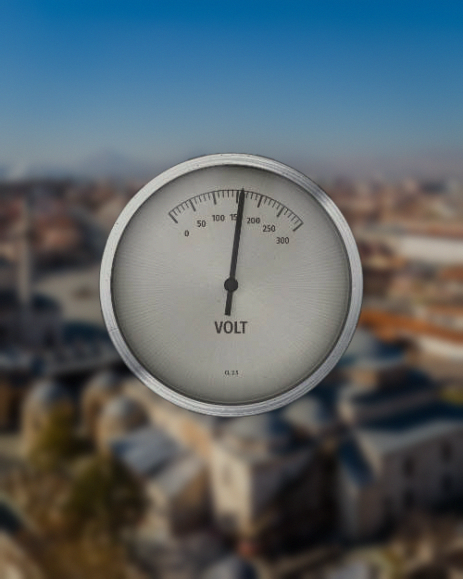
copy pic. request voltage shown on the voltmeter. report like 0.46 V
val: 160 V
